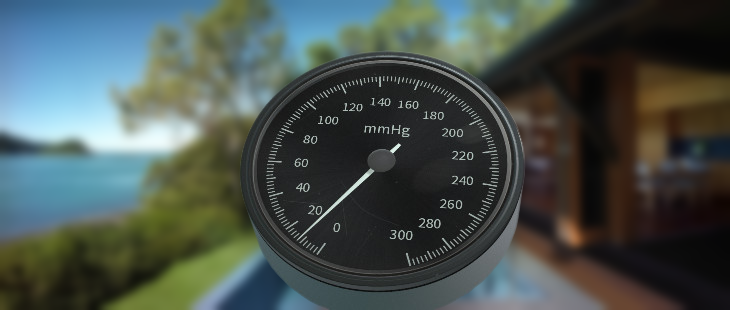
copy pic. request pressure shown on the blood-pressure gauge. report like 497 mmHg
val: 10 mmHg
